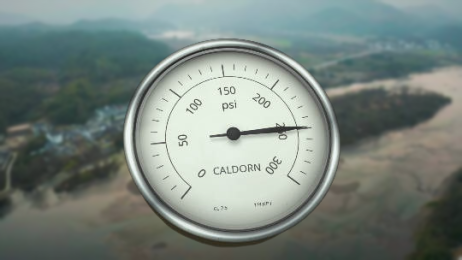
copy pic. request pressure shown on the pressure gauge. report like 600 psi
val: 250 psi
